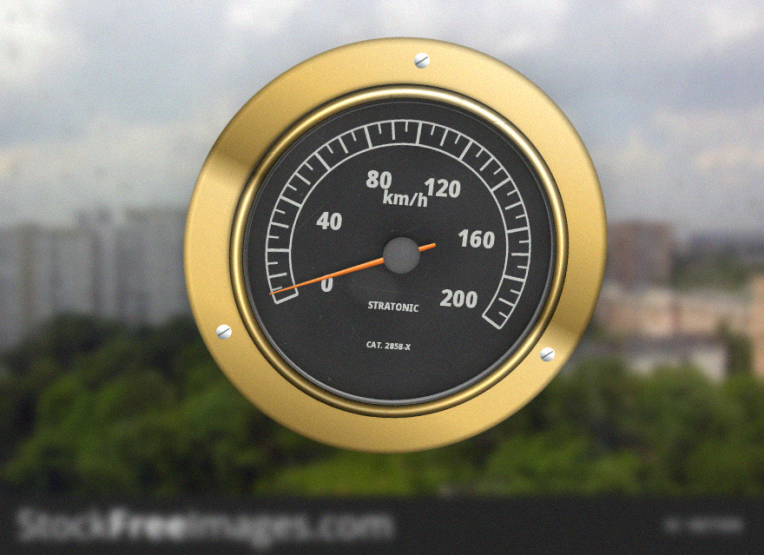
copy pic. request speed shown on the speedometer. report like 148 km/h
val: 5 km/h
